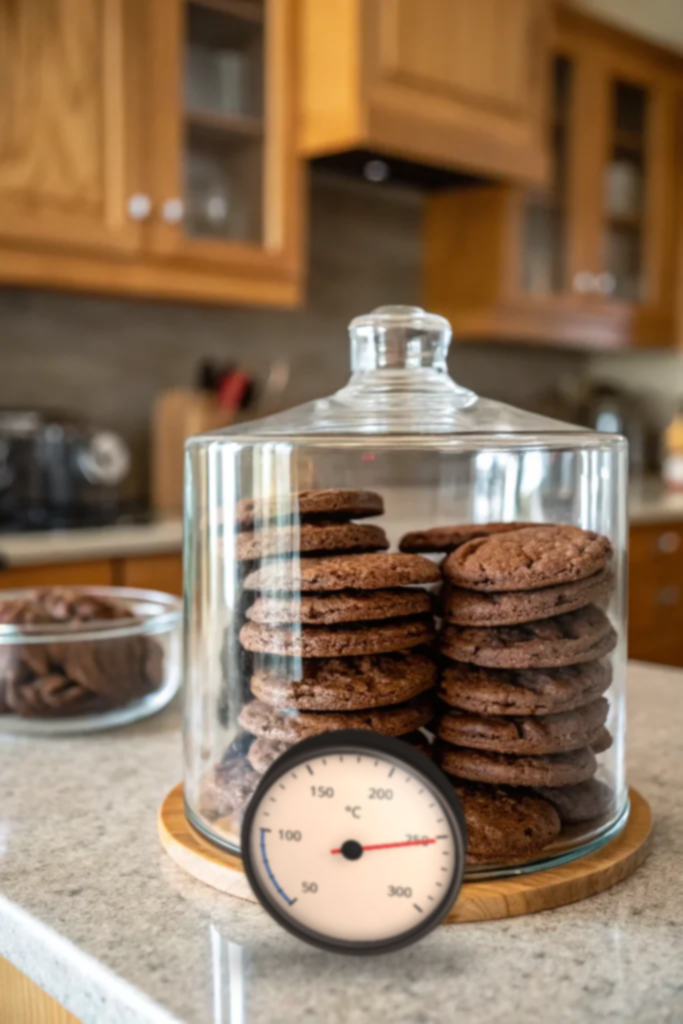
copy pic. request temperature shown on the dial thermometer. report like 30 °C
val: 250 °C
